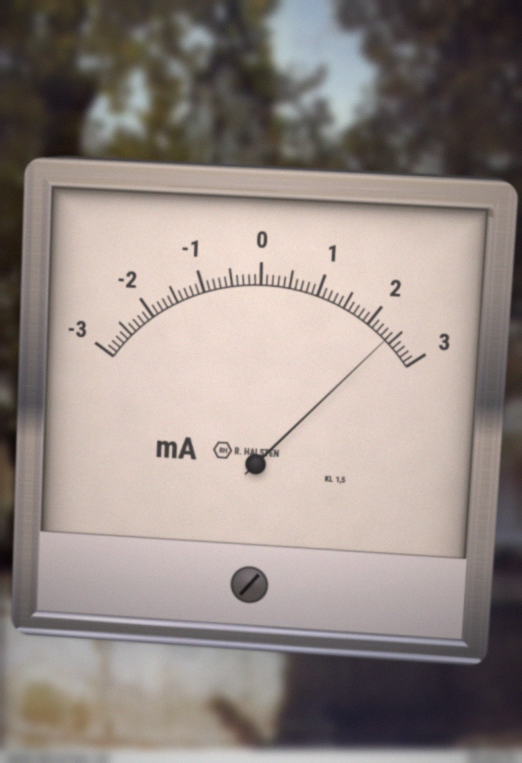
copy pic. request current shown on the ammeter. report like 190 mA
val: 2.4 mA
